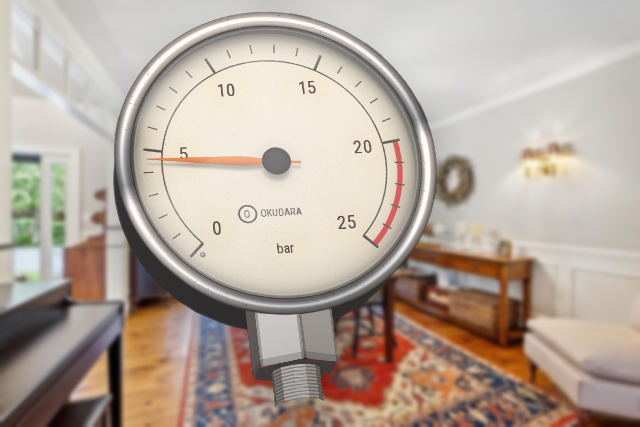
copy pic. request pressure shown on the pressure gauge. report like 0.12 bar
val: 4.5 bar
